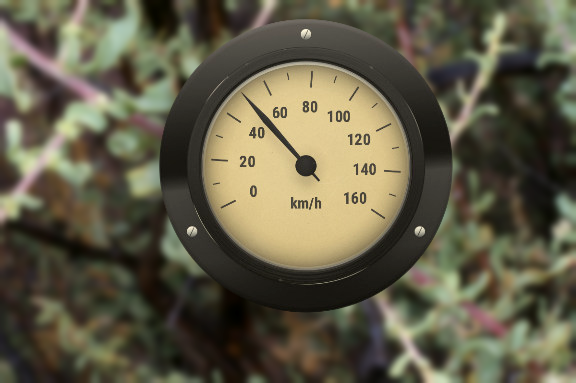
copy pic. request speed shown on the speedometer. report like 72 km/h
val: 50 km/h
